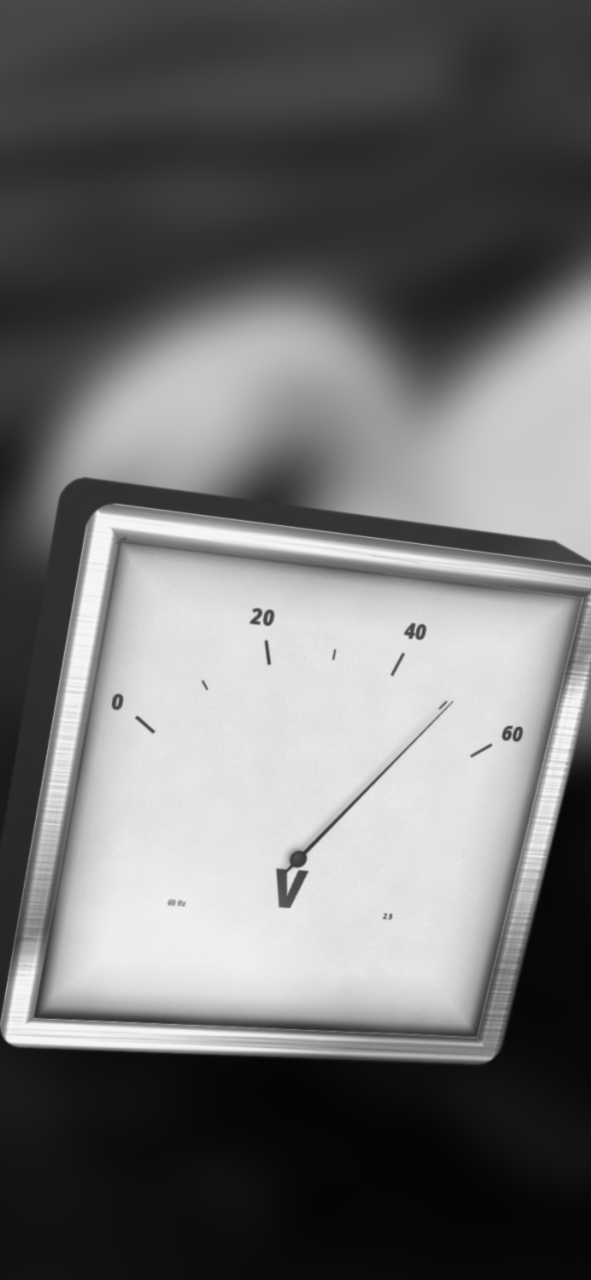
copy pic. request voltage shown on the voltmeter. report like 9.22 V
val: 50 V
